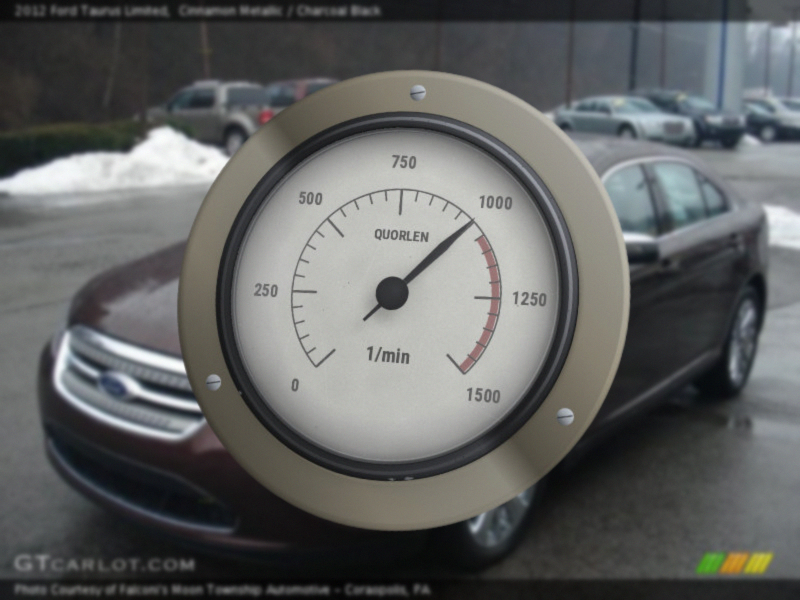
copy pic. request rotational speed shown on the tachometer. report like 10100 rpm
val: 1000 rpm
